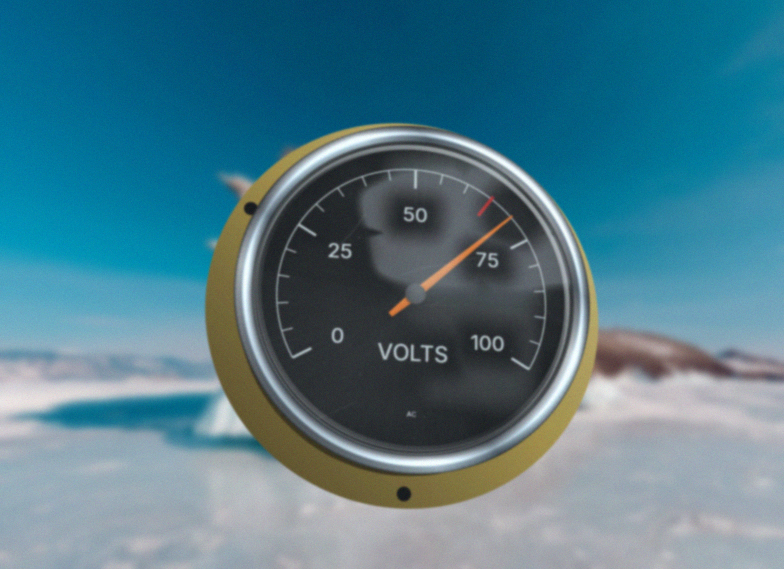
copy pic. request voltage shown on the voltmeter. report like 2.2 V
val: 70 V
